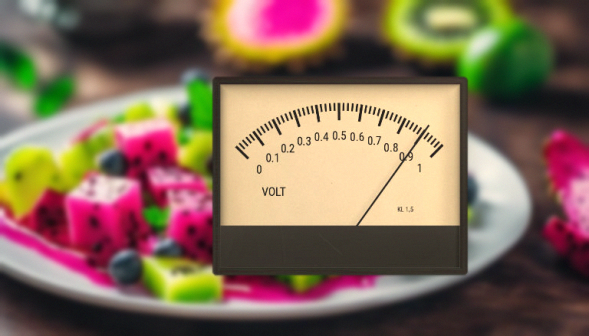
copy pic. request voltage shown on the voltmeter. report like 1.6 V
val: 0.9 V
